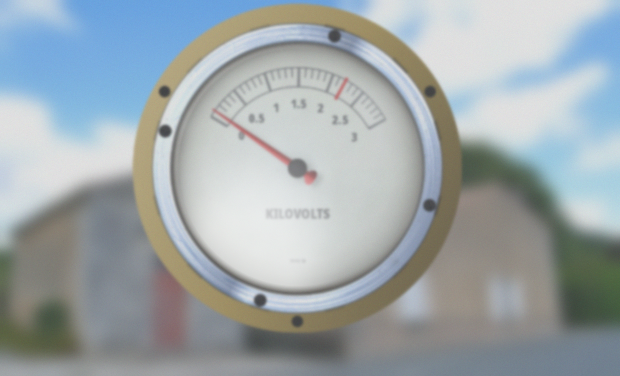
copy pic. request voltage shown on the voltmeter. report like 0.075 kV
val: 0.1 kV
